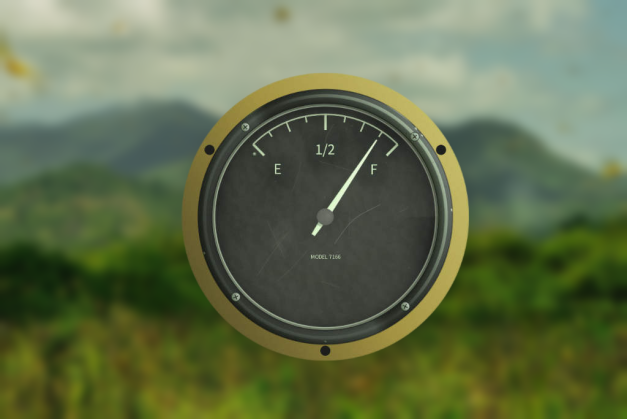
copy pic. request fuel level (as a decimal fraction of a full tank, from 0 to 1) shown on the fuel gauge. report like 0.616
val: 0.875
